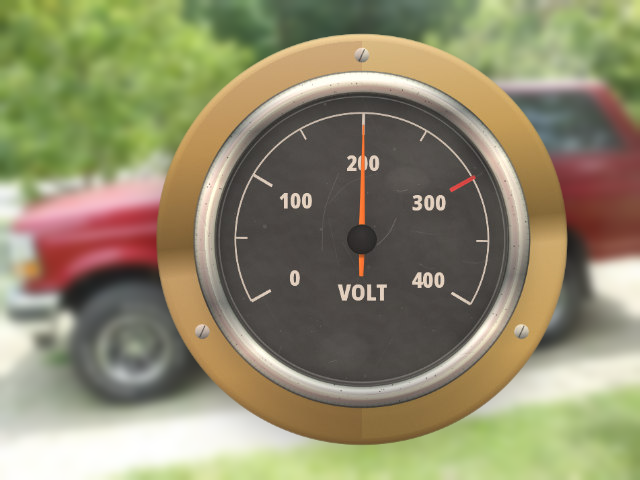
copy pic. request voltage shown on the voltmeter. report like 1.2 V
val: 200 V
